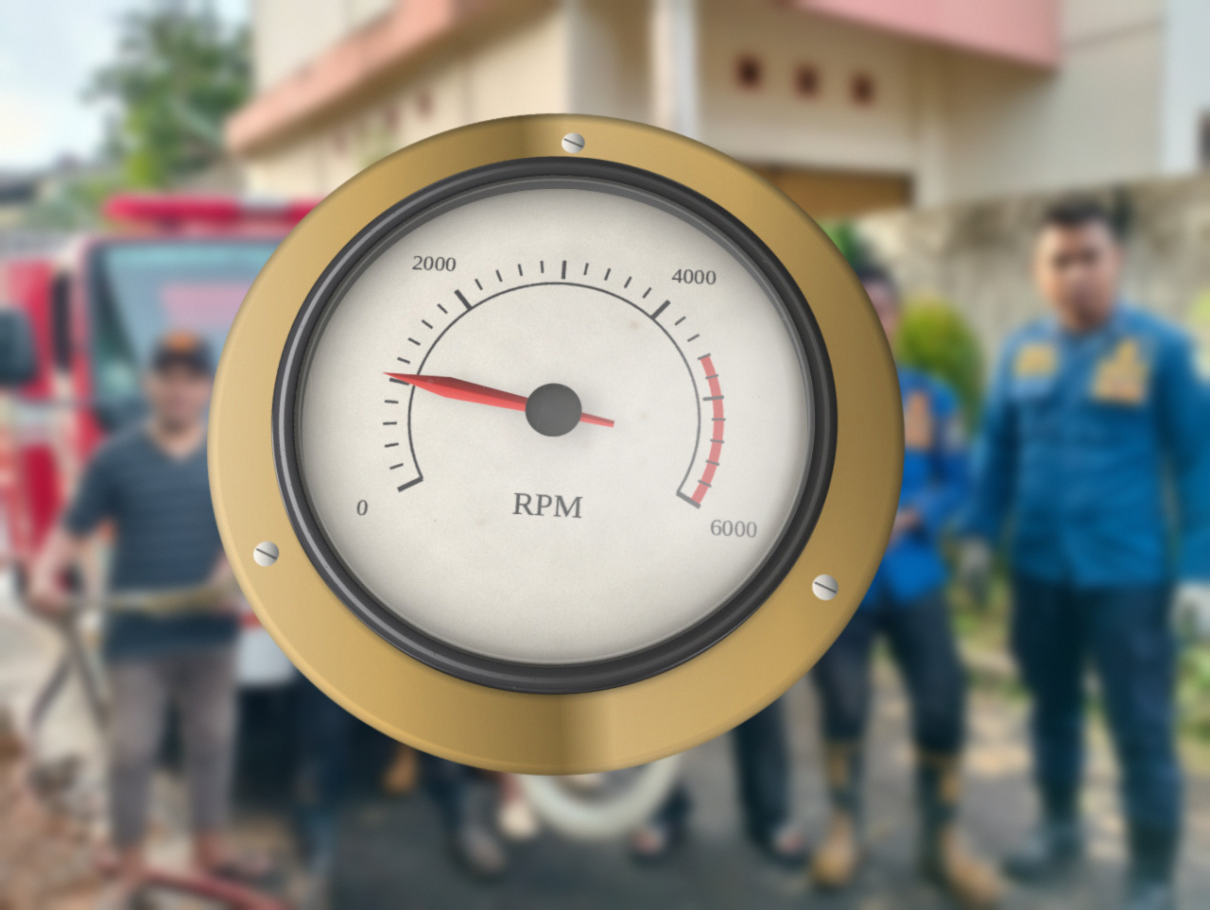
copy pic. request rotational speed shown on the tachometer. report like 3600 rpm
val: 1000 rpm
